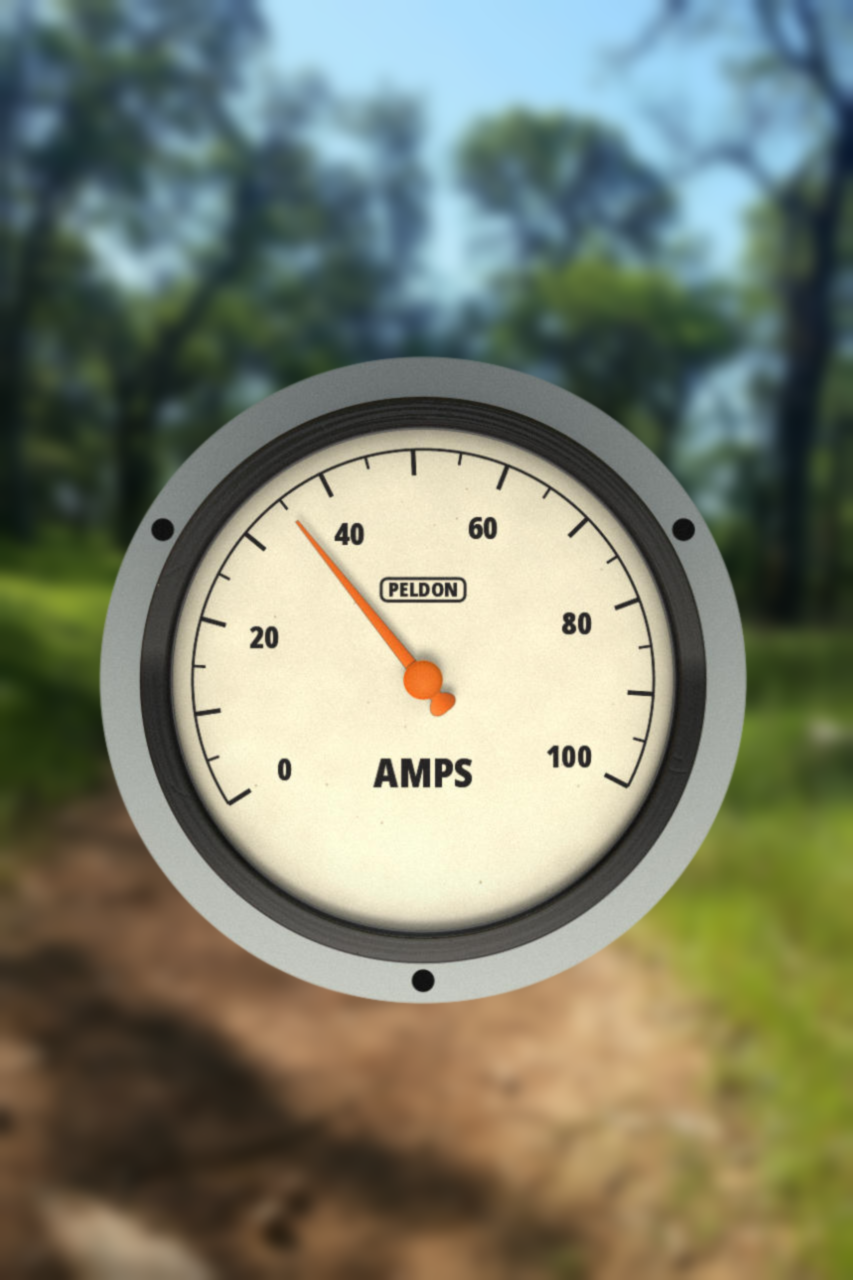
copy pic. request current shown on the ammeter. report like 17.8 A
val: 35 A
